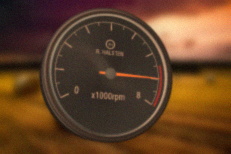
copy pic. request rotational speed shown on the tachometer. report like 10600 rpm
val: 7000 rpm
